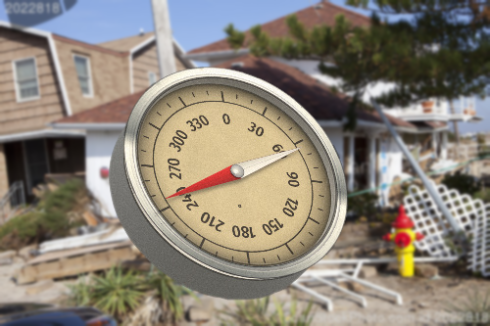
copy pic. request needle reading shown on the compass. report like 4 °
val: 245 °
